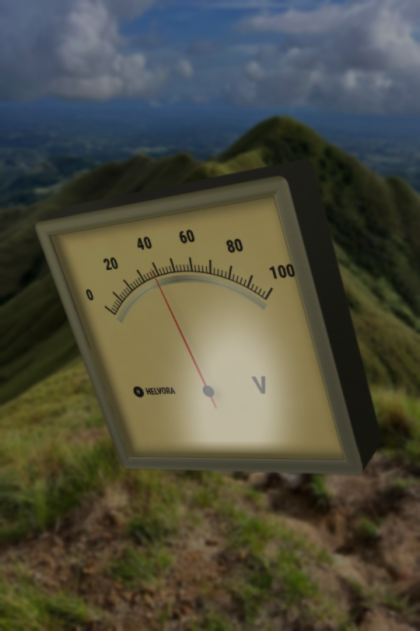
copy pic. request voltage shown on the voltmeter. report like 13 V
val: 40 V
